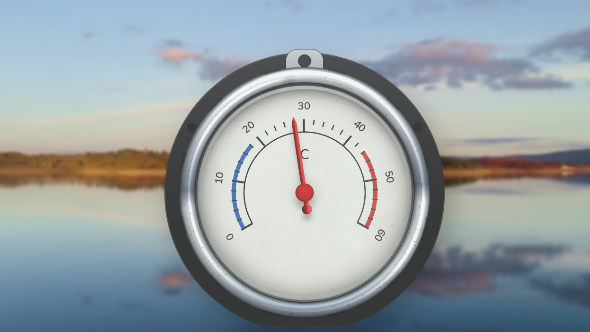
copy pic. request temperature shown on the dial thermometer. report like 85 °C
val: 28 °C
